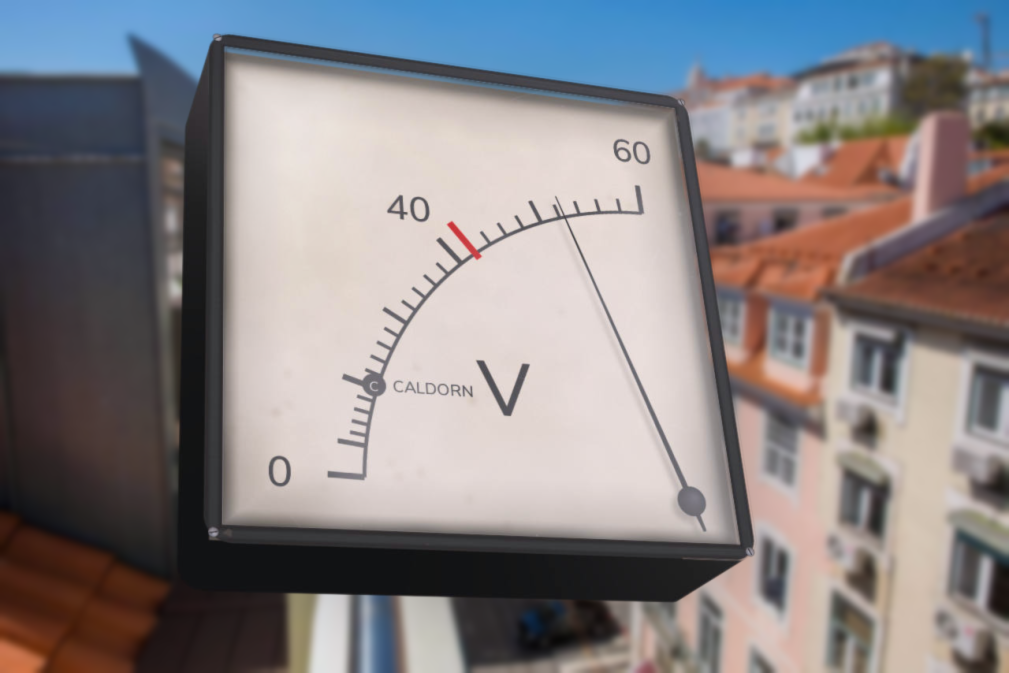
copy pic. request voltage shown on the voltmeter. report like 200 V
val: 52 V
